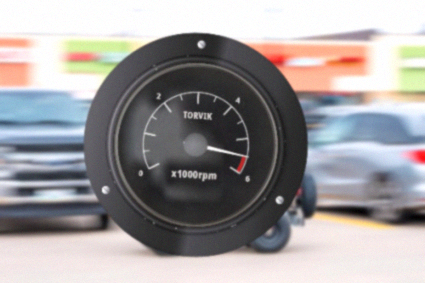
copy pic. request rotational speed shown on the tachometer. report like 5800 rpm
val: 5500 rpm
